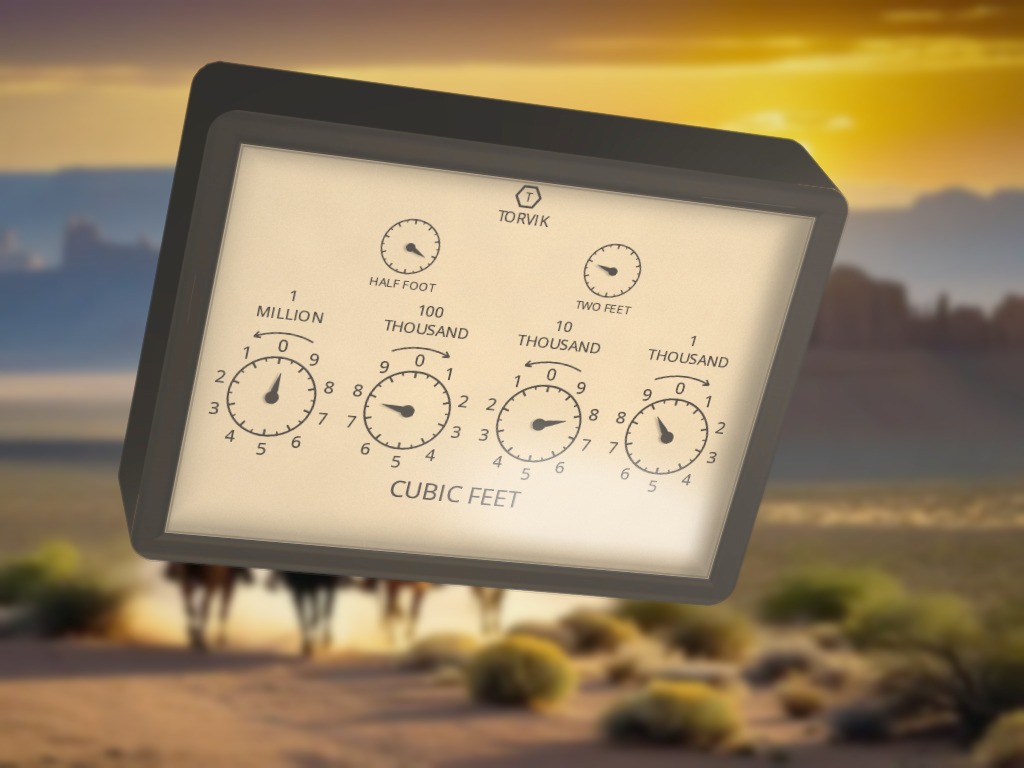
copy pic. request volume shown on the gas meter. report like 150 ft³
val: 977900 ft³
